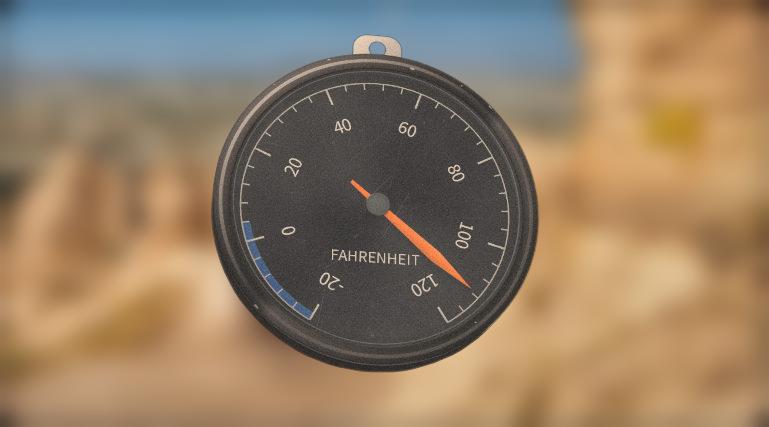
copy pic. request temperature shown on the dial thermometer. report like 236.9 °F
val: 112 °F
